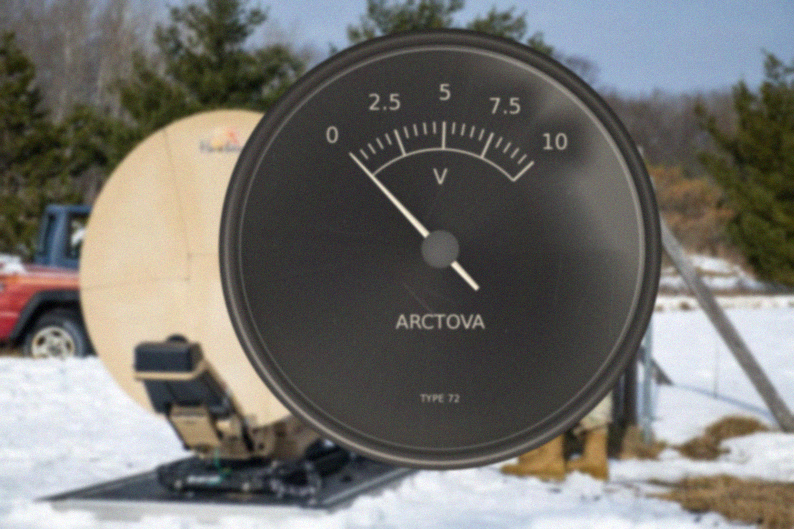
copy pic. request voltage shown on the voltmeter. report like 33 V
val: 0 V
